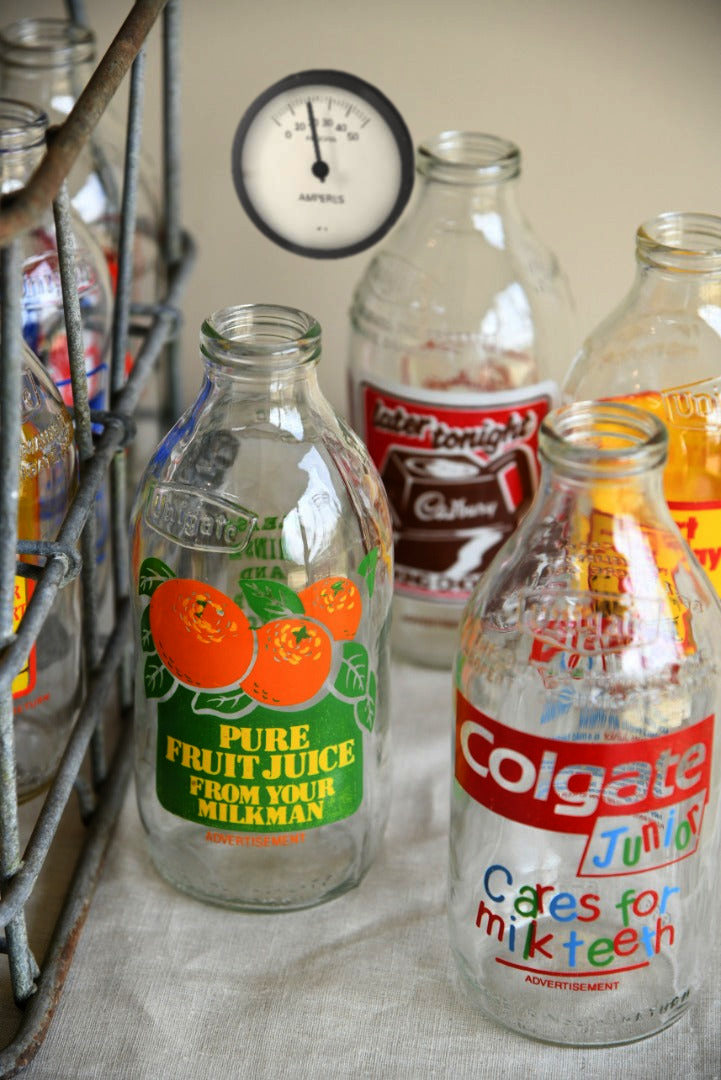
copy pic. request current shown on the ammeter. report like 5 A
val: 20 A
